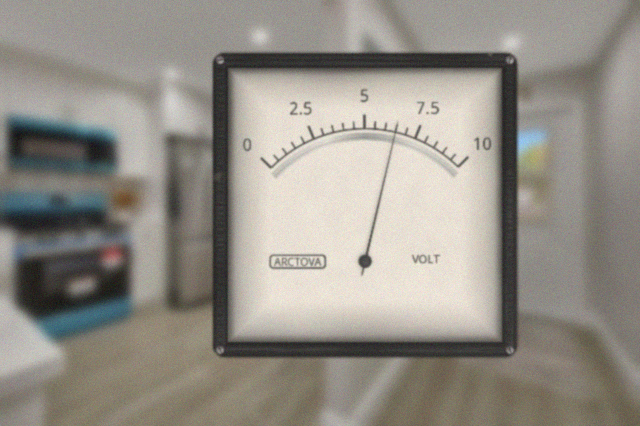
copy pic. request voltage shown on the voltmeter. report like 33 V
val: 6.5 V
